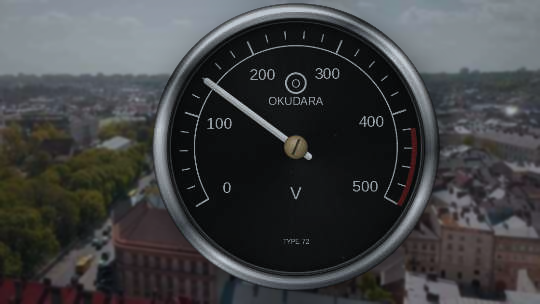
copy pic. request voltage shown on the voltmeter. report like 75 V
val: 140 V
